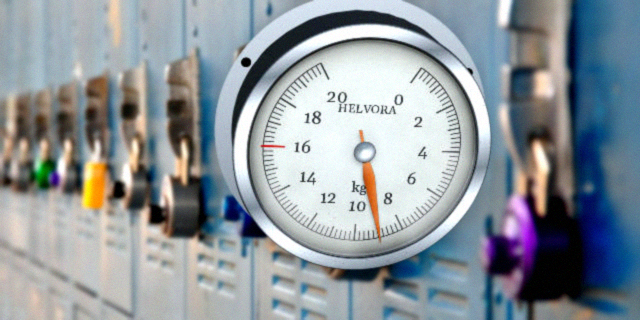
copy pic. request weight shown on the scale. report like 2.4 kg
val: 9 kg
